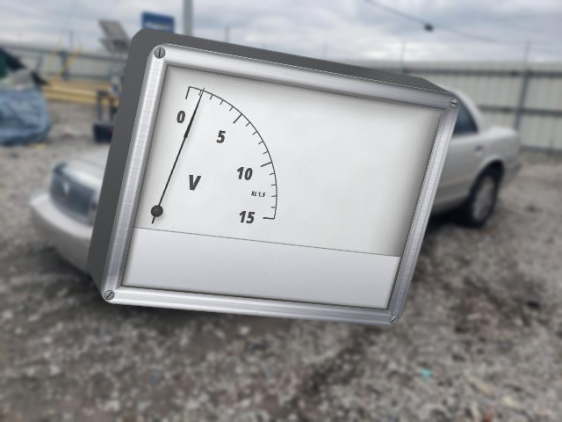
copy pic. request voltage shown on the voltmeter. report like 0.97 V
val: 1 V
